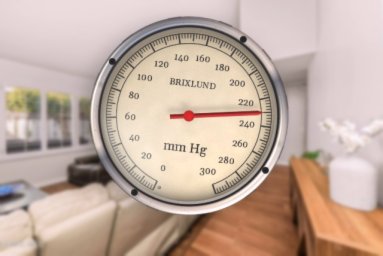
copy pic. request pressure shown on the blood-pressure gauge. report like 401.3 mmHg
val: 230 mmHg
